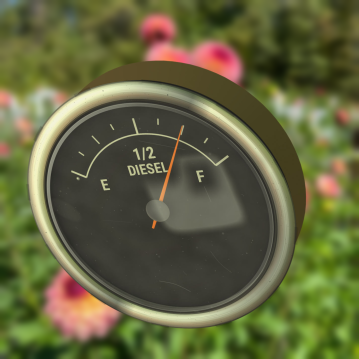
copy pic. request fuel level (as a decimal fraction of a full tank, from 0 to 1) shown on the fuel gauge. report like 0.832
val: 0.75
